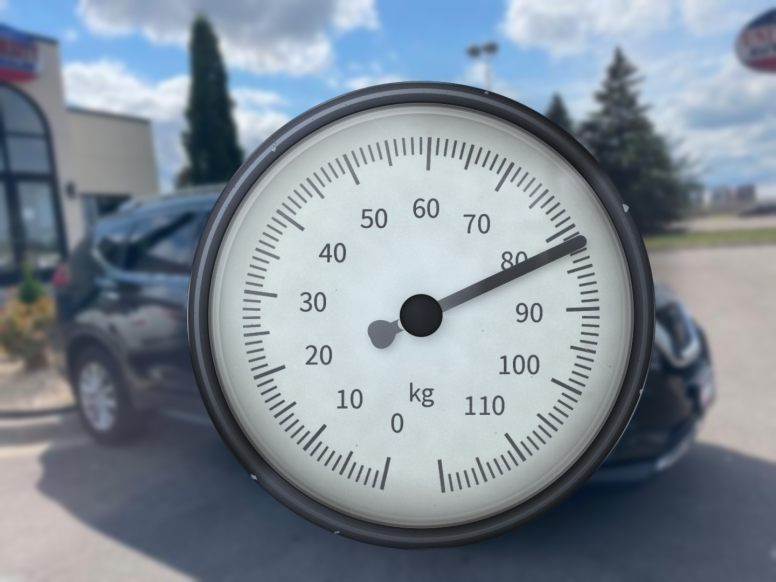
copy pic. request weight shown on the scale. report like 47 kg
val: 82 kg
